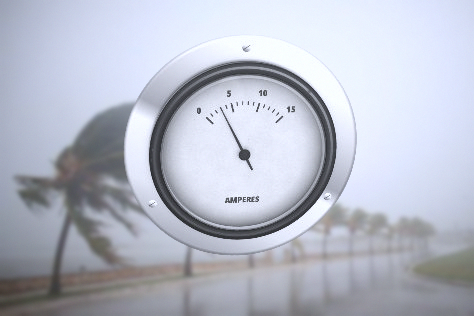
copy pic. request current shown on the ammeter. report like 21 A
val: 3 A
